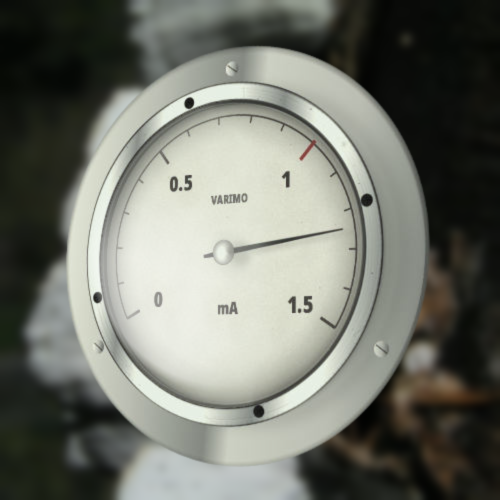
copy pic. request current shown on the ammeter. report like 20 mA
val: 1.25 mA
